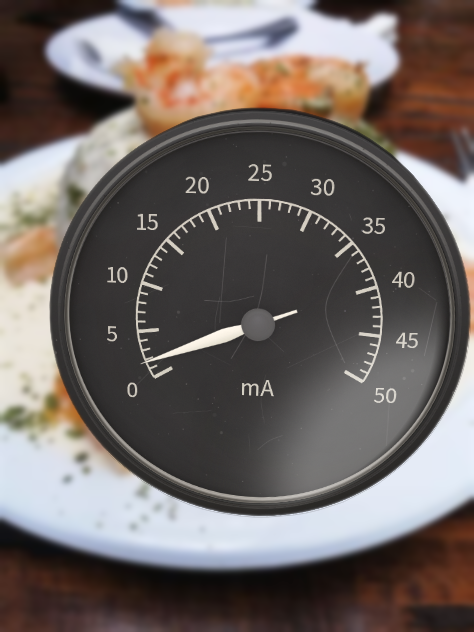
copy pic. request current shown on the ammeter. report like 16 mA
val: 2 mA
